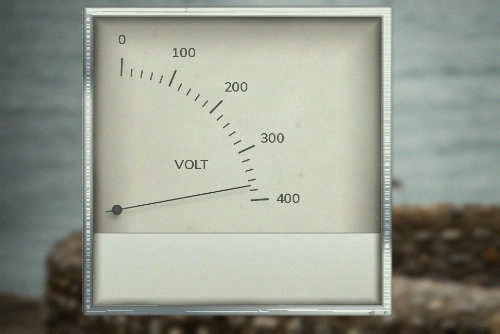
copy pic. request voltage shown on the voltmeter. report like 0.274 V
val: 370 V
